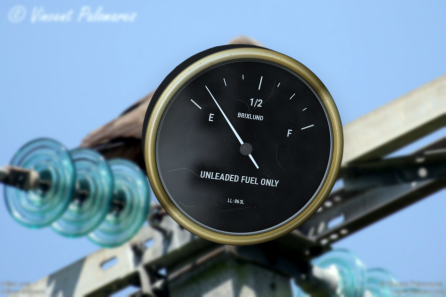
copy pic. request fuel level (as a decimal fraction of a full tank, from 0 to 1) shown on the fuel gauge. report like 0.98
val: 0.125
